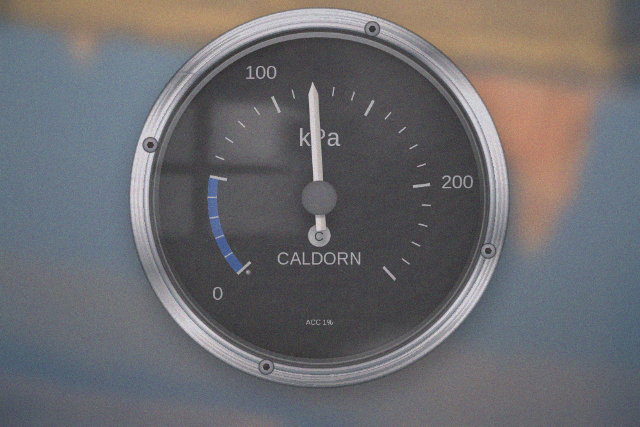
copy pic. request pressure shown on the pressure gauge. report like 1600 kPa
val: 120 kPa
